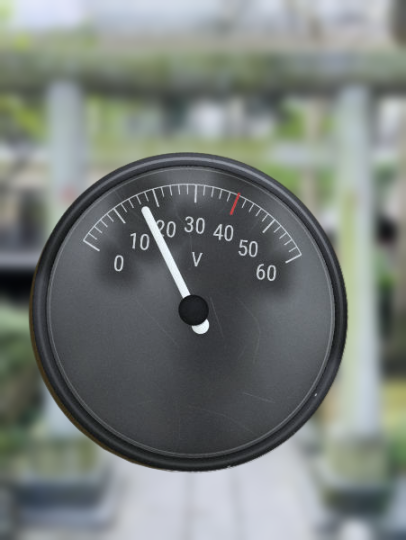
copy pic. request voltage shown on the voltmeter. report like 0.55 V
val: 16 V
